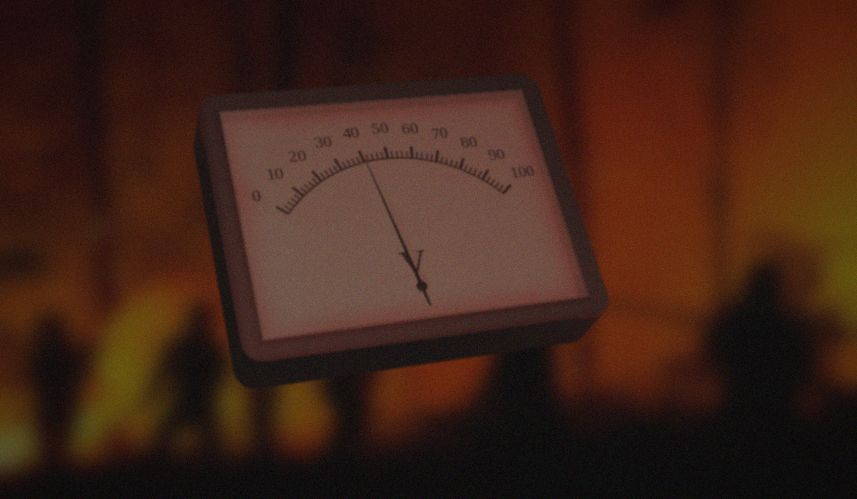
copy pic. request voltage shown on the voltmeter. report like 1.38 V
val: 40 V
